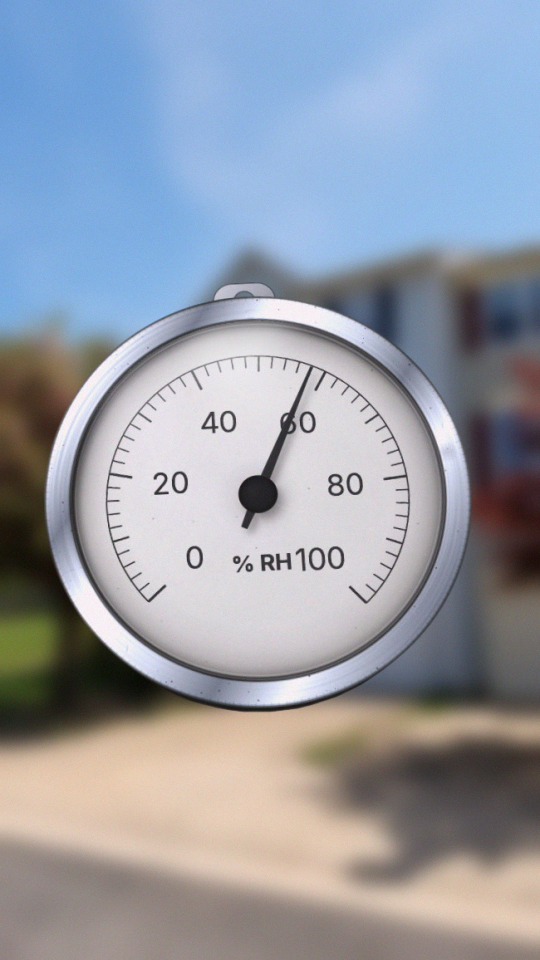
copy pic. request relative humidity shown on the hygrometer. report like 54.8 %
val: 58 %
